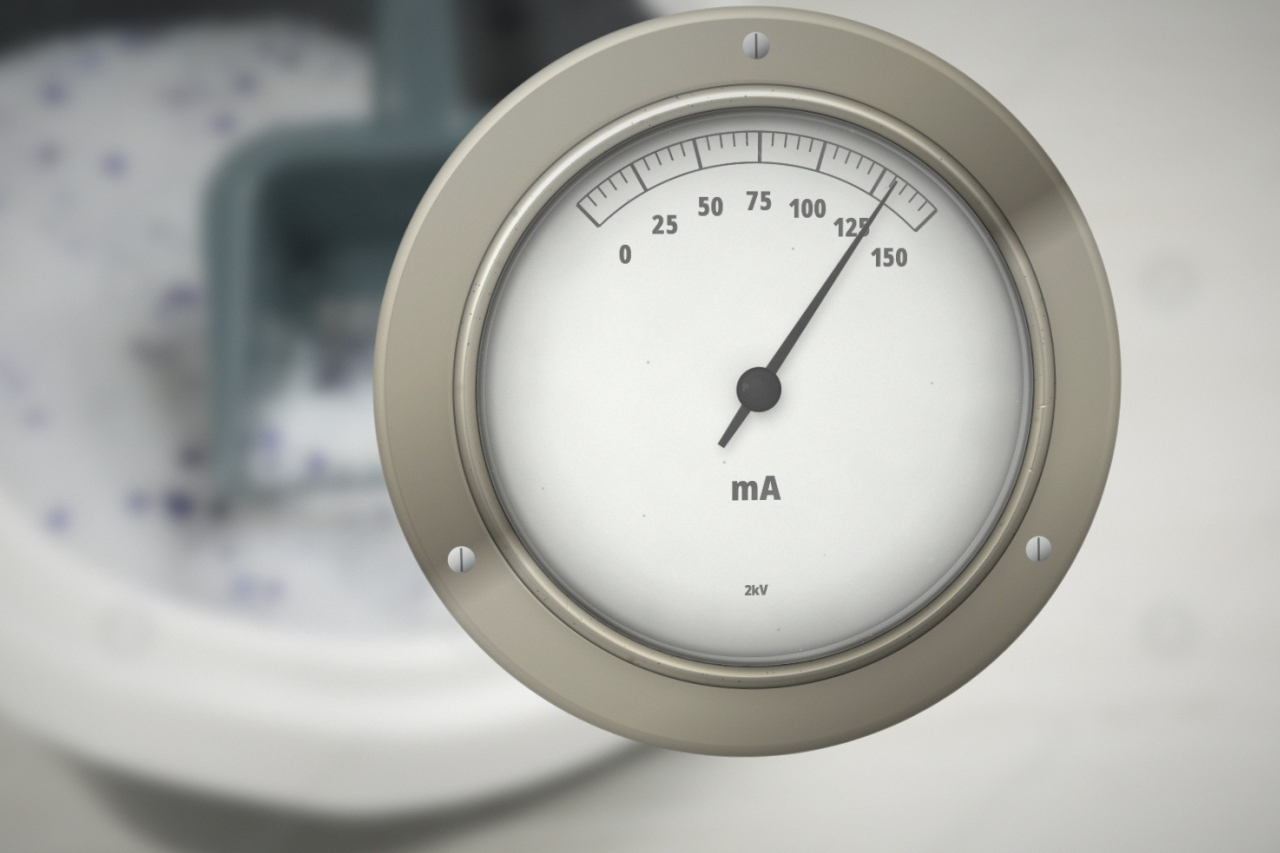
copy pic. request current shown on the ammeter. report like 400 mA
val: 130 mA
